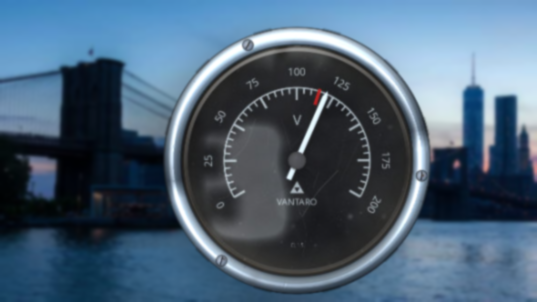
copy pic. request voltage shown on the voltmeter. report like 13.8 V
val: 120 V
